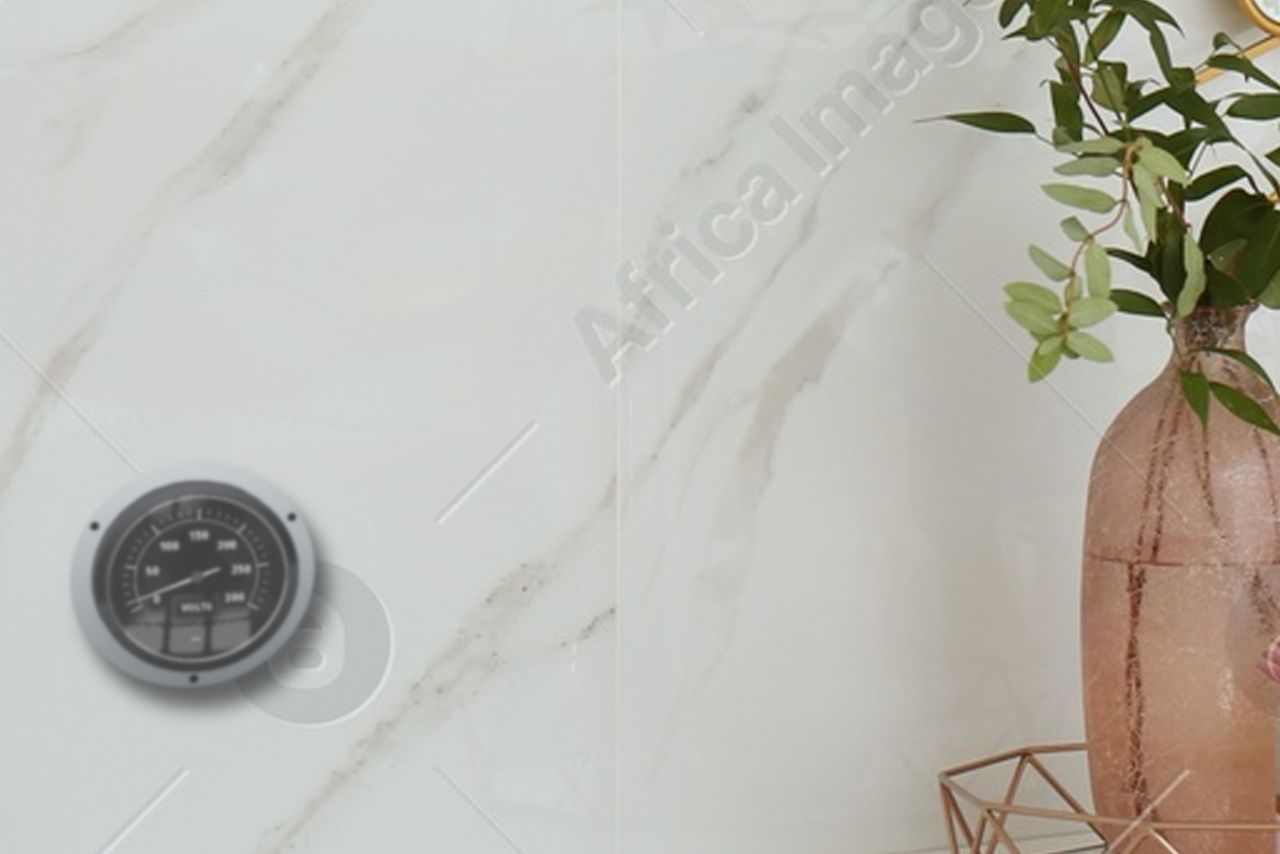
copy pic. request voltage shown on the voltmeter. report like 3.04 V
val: 10 V
